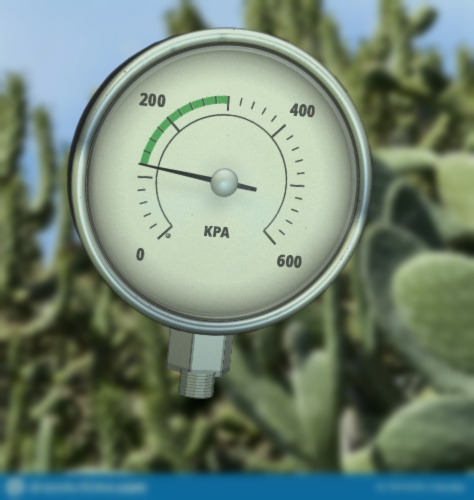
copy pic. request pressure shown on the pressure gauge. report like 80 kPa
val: 120 kPa
